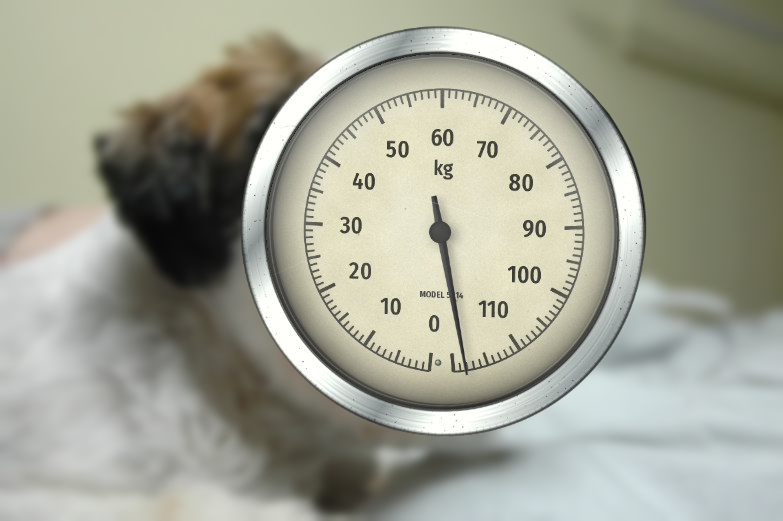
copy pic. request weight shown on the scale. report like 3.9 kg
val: 118 kg
